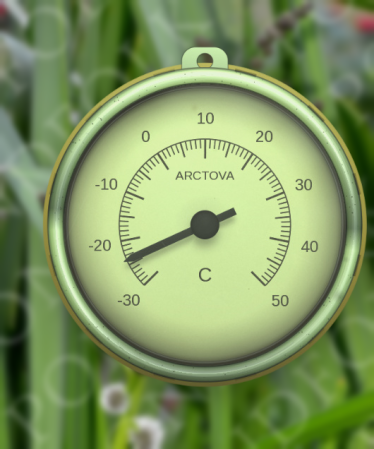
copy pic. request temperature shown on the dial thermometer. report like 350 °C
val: -24 °C
